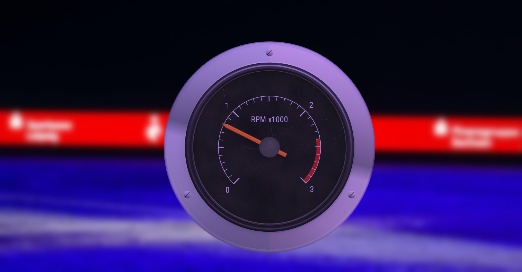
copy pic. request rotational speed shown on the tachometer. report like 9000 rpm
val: 800 rpm
